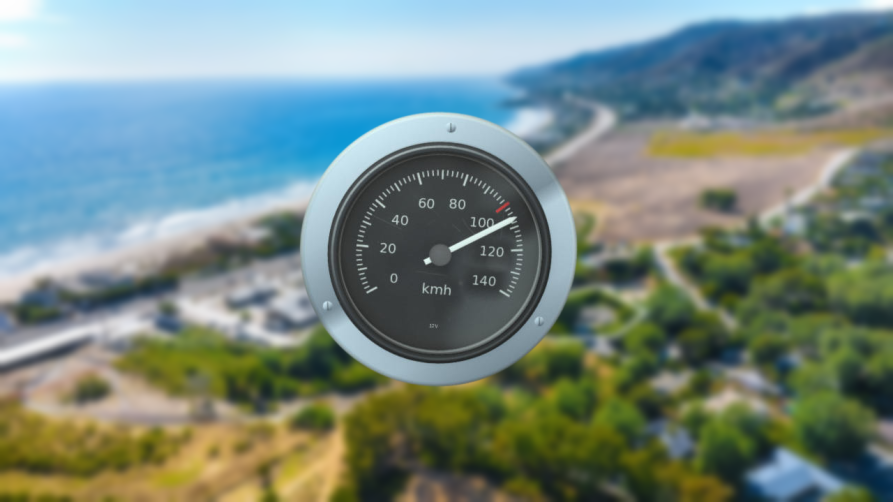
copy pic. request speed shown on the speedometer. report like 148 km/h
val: 106 km/h
